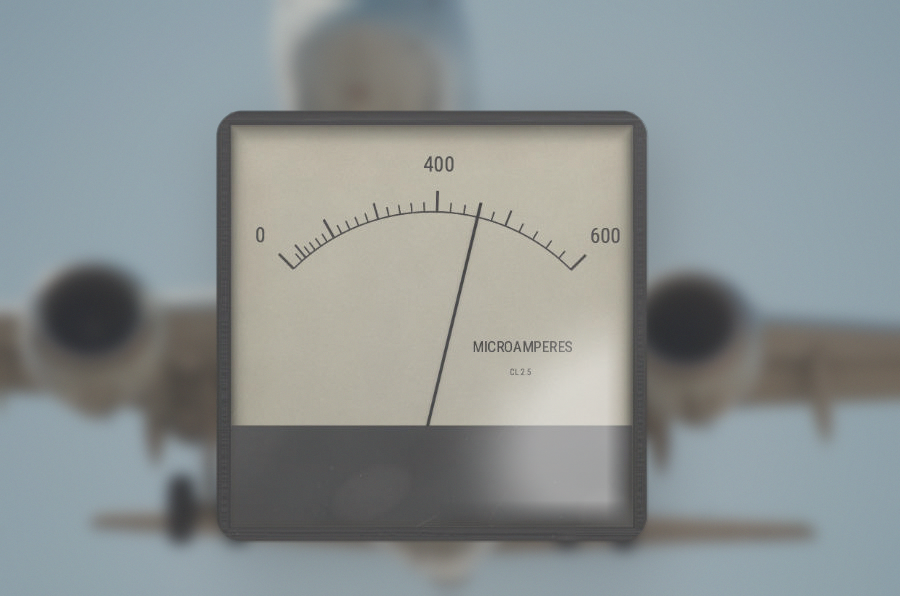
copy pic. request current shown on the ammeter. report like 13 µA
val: 460 µA
